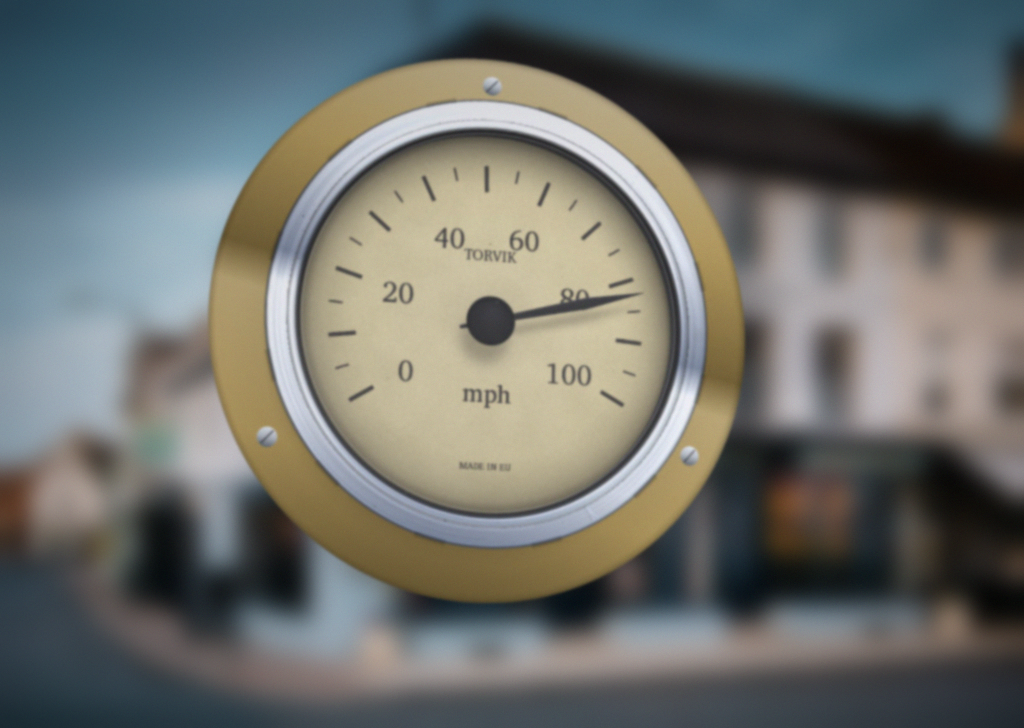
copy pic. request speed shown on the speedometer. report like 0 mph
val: 82.5 mph
